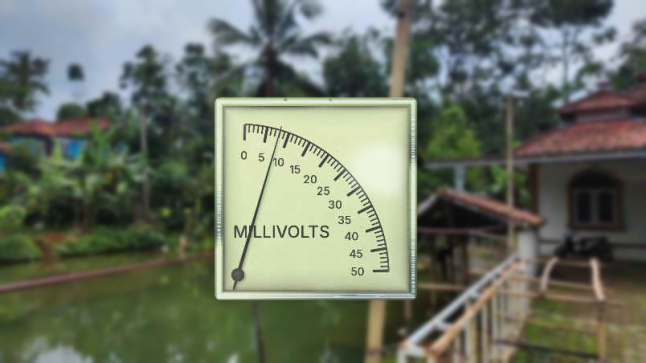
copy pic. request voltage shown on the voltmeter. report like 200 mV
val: 8 mV
